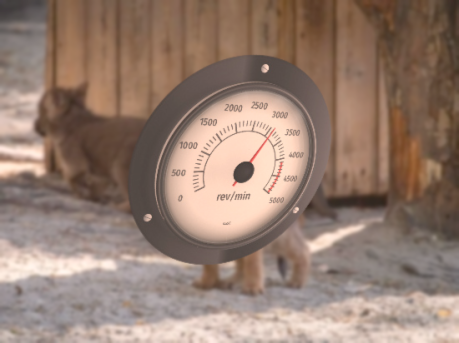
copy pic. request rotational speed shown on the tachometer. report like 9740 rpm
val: 3000 rpm
